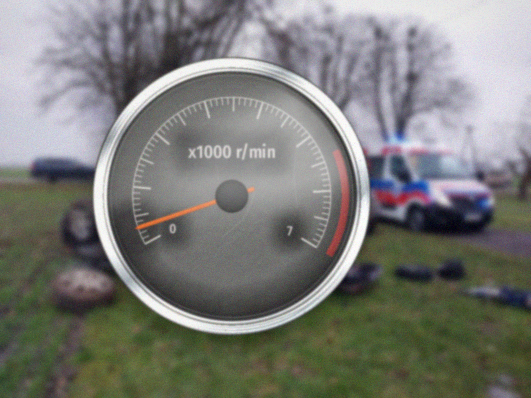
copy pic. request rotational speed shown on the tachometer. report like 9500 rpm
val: 300 rpm
